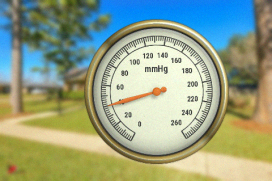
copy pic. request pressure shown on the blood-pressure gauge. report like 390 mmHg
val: 40 mmHg
